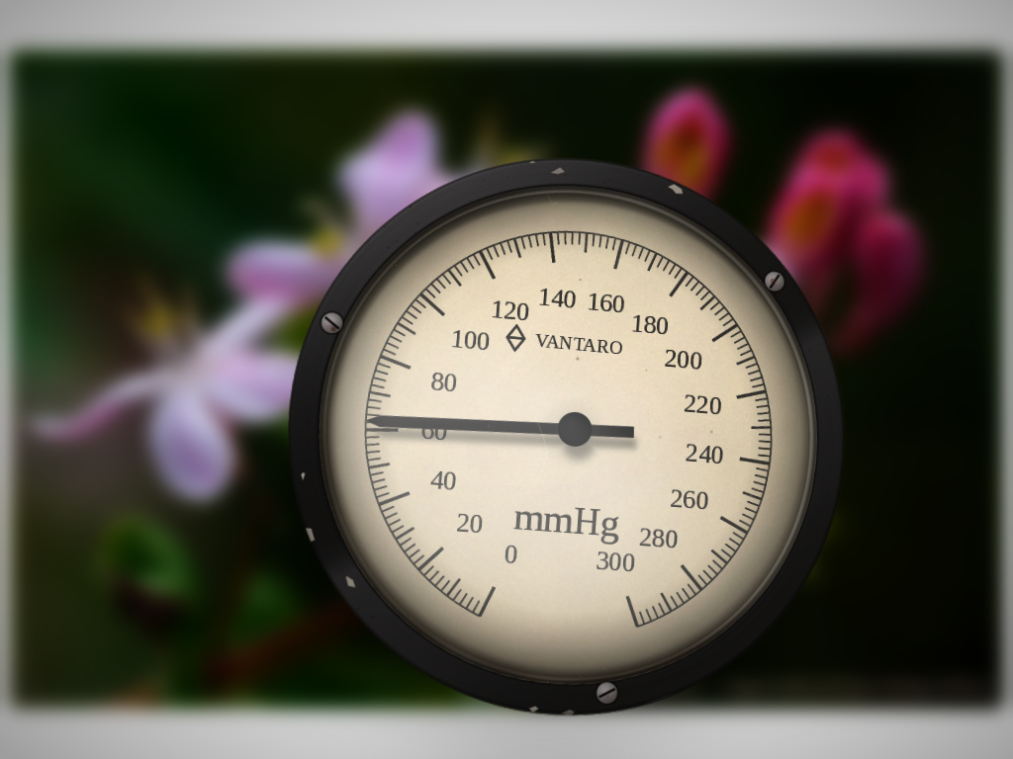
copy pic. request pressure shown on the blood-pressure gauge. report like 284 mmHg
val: 62 mmHg
